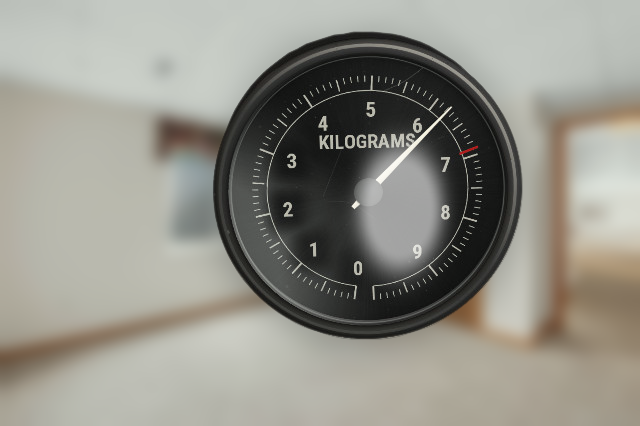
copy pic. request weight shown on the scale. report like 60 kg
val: 6.2 kg
